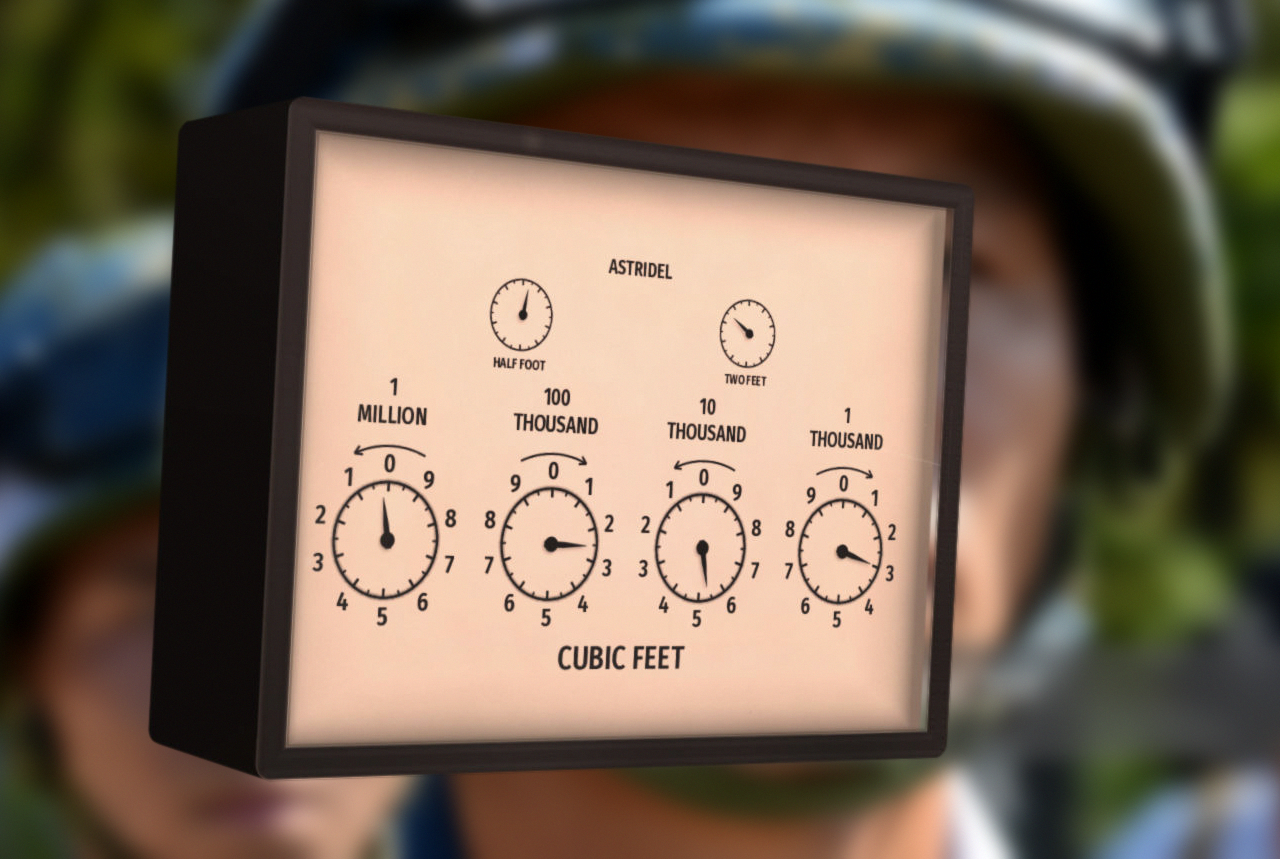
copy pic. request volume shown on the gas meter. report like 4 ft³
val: 25300 ft³
